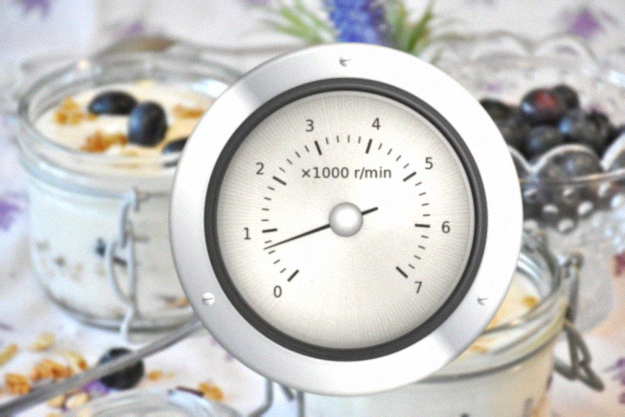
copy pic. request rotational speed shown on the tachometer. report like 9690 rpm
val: 700 rpm
